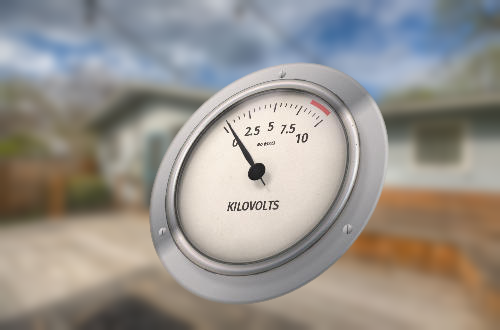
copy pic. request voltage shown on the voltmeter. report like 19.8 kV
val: 0.5 kV
